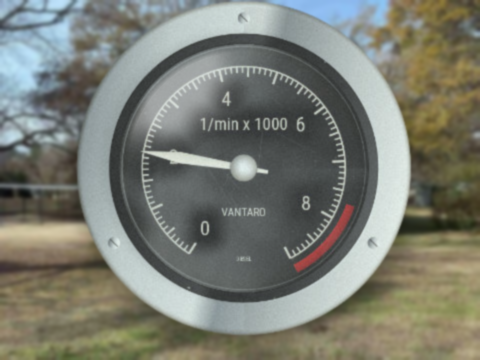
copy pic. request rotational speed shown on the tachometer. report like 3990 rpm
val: 2000 rpm
